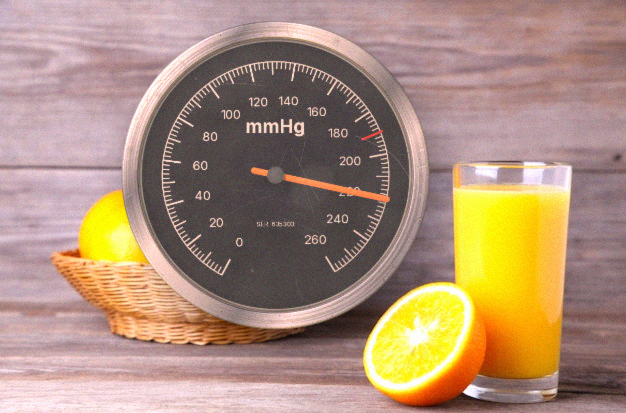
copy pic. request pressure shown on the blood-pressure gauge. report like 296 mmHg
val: 220 mmHg
